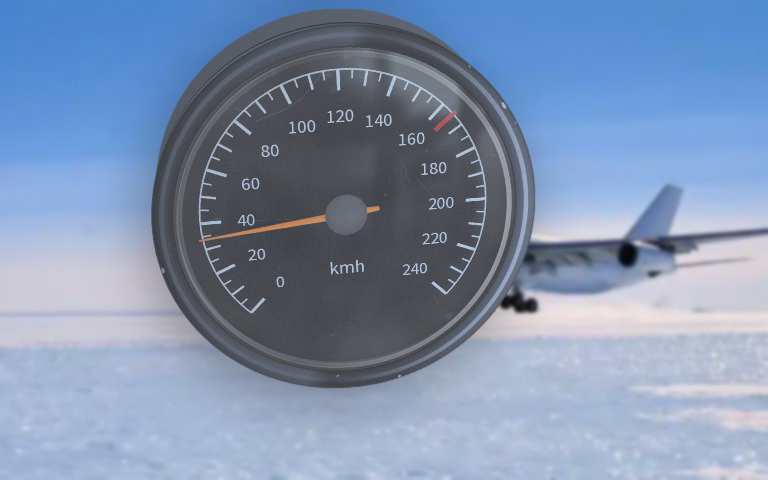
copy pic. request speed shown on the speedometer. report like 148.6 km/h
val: 35 km/h
